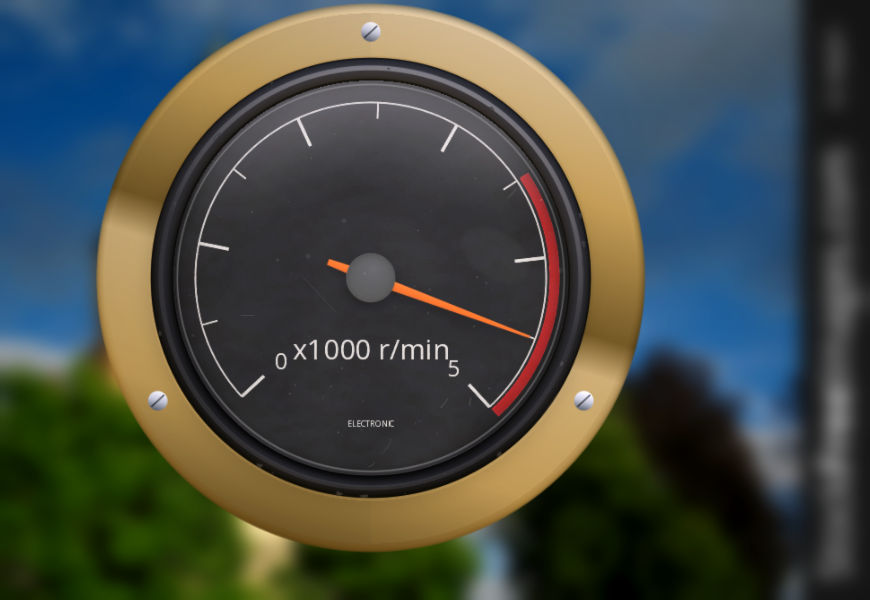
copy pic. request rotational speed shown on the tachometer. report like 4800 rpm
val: 4500 rpm
